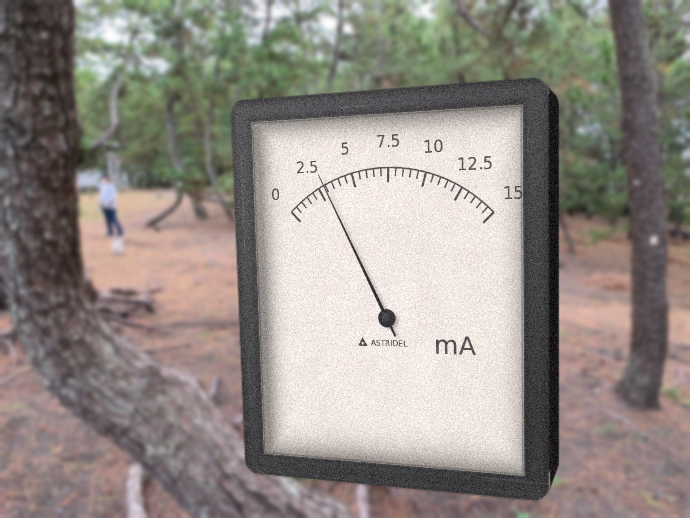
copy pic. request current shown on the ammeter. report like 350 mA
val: 3 mA
